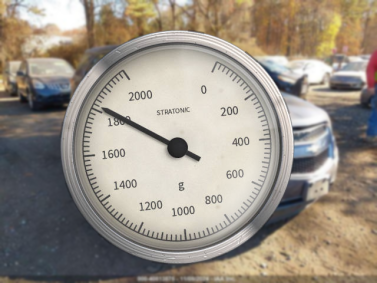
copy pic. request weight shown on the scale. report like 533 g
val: 1820 g
